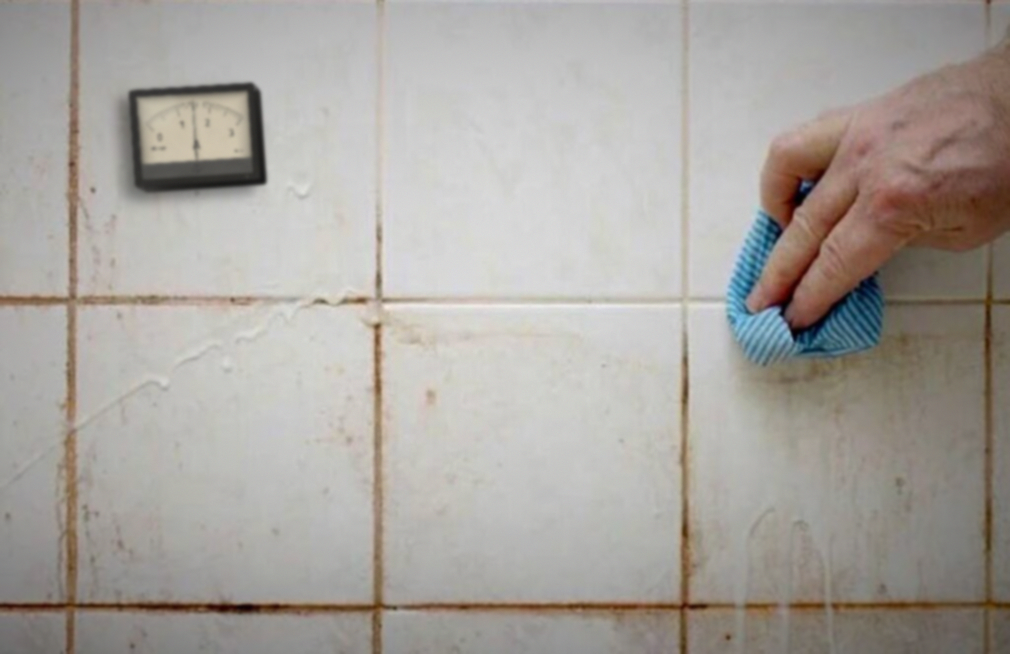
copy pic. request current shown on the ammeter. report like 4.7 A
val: 1.5 A
